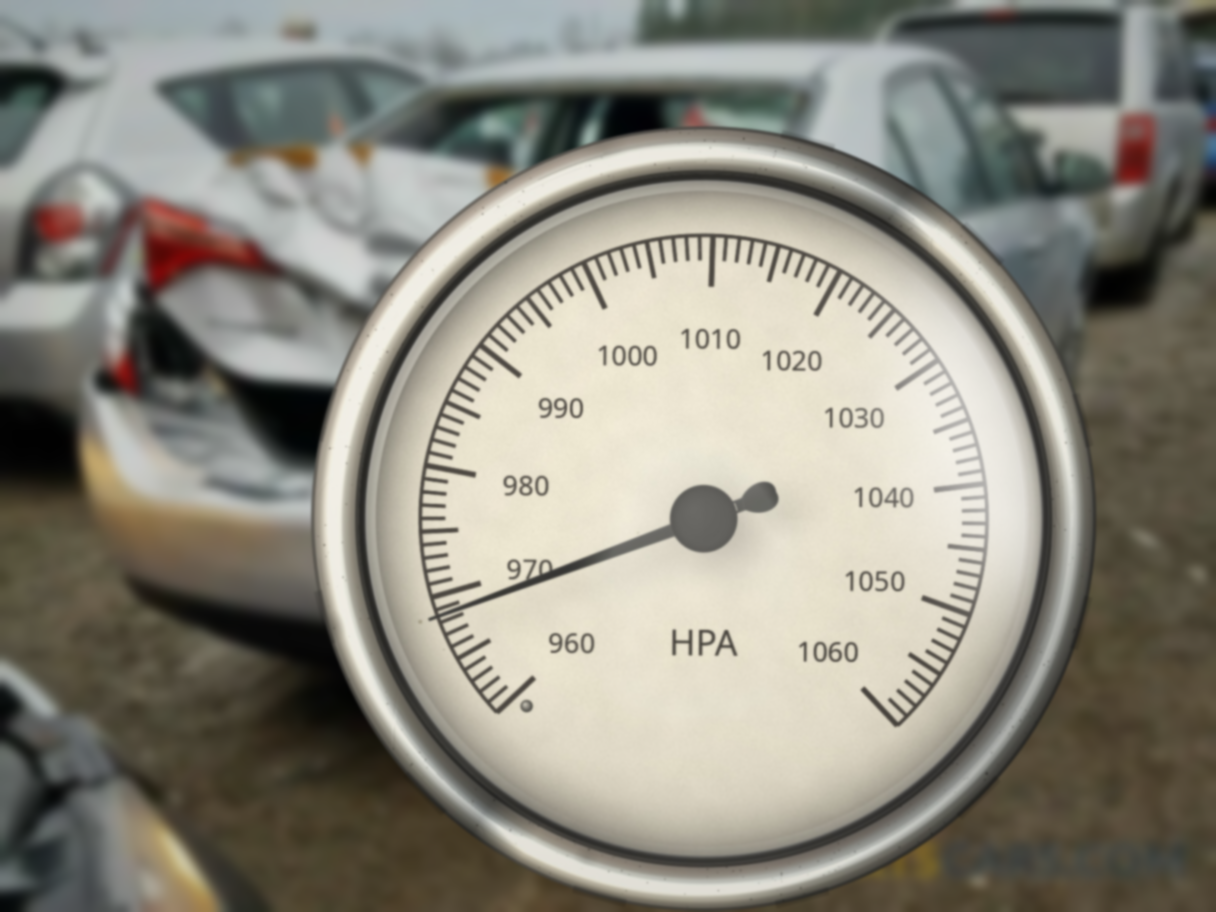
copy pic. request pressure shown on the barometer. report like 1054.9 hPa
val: 968.5 hPa
